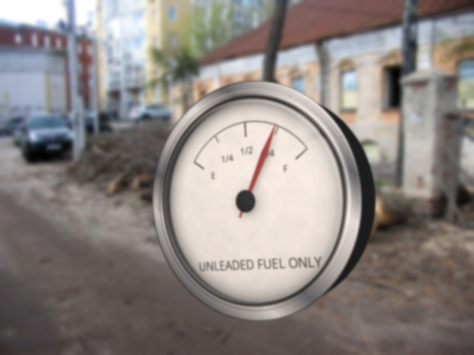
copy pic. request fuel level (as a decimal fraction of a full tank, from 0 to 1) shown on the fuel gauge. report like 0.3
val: 0.75
